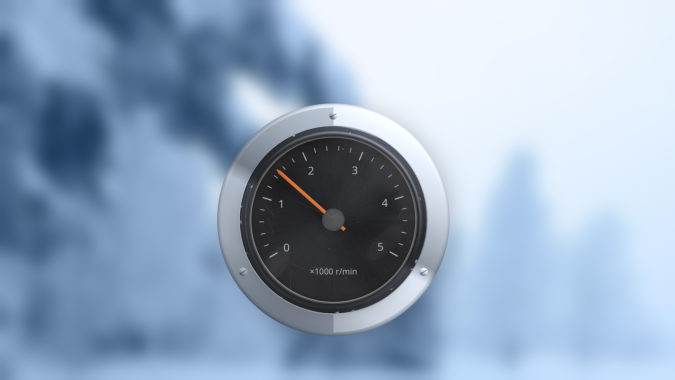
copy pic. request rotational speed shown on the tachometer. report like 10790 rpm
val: 1500 rpm
